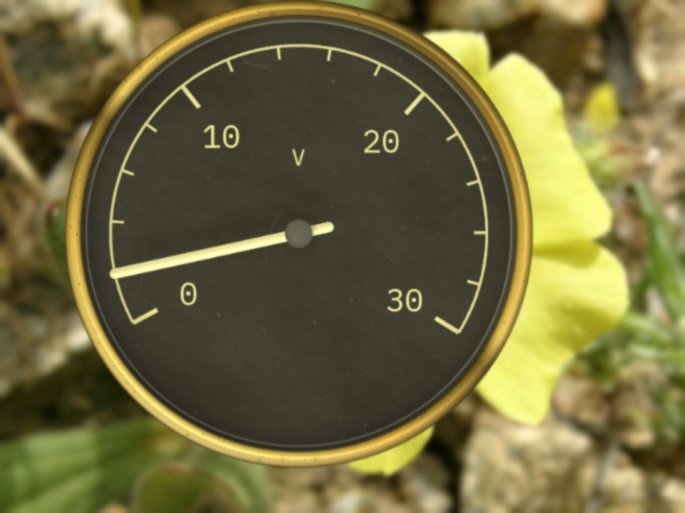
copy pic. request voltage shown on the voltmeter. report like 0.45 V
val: 2 V
